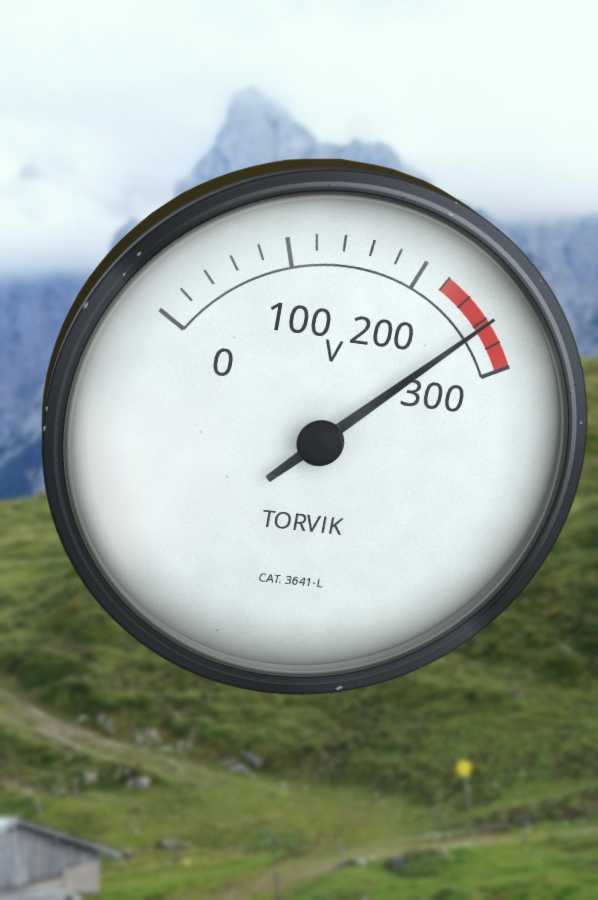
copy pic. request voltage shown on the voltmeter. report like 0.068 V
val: 260 V
